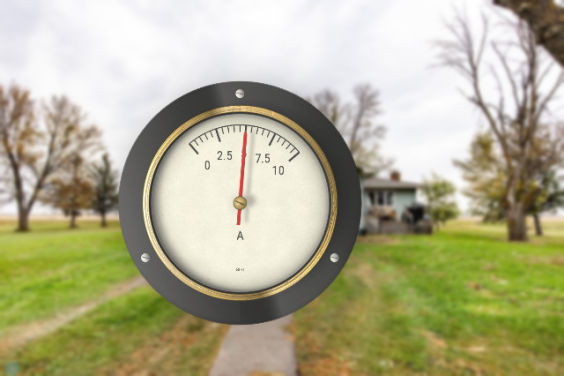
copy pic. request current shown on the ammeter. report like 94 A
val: 5 A
